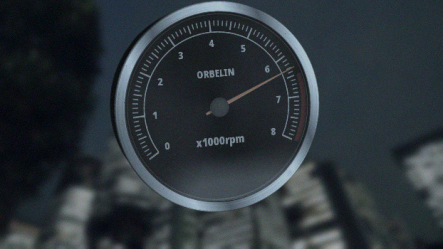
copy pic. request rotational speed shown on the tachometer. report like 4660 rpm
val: 6300 rpm
